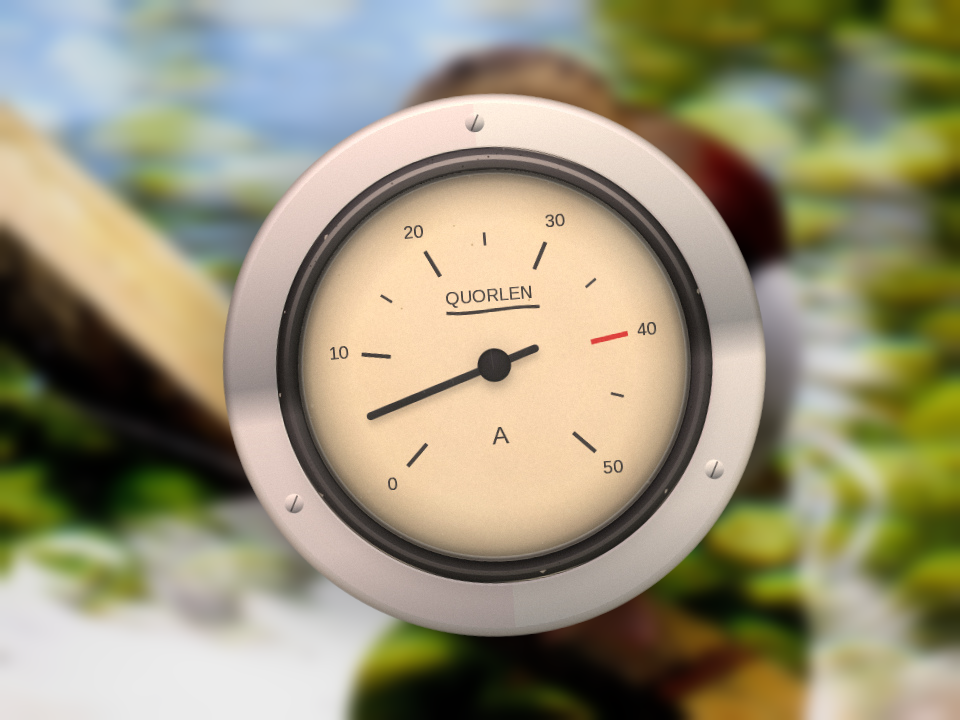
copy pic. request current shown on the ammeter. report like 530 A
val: 5 A
